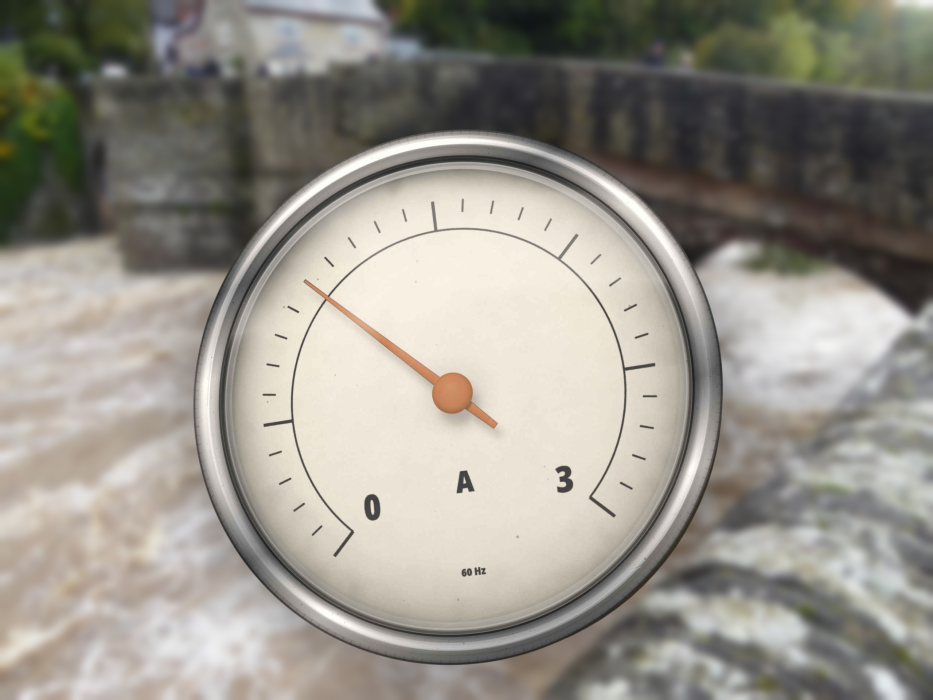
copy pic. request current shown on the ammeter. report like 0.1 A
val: 1 A
